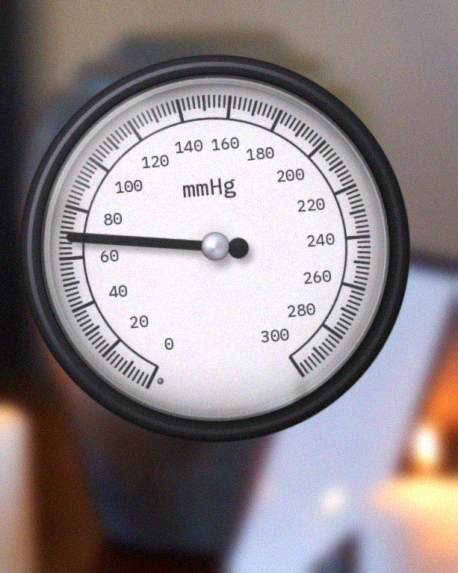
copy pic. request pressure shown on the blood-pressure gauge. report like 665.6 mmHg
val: 68 mmHg
